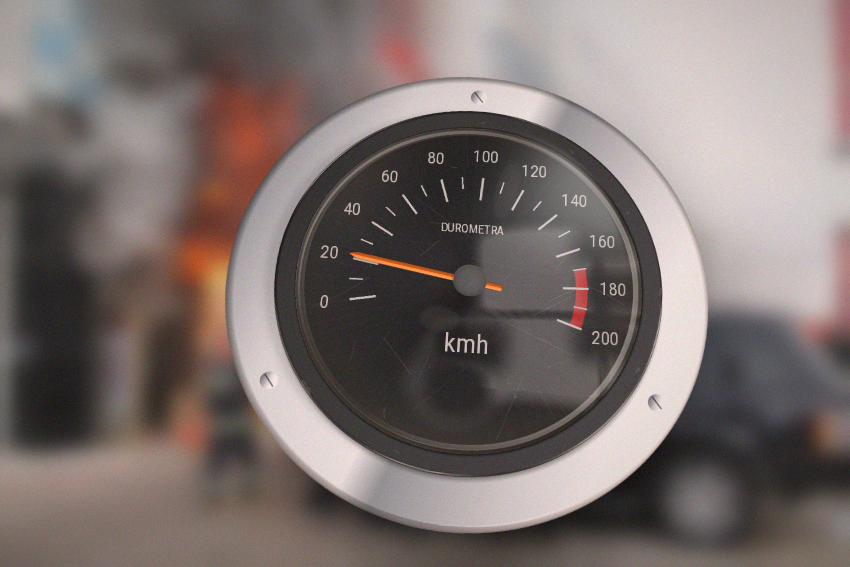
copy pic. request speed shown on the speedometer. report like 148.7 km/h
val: 20 km/h
